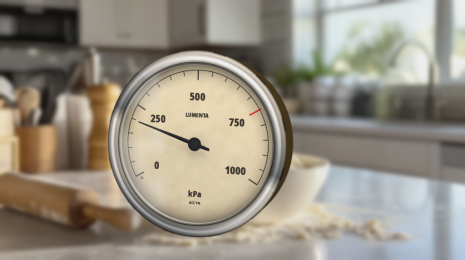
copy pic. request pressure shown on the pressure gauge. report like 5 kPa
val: 200 kPa
